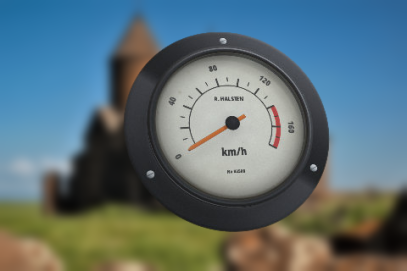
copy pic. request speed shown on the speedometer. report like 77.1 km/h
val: 0 km/h
